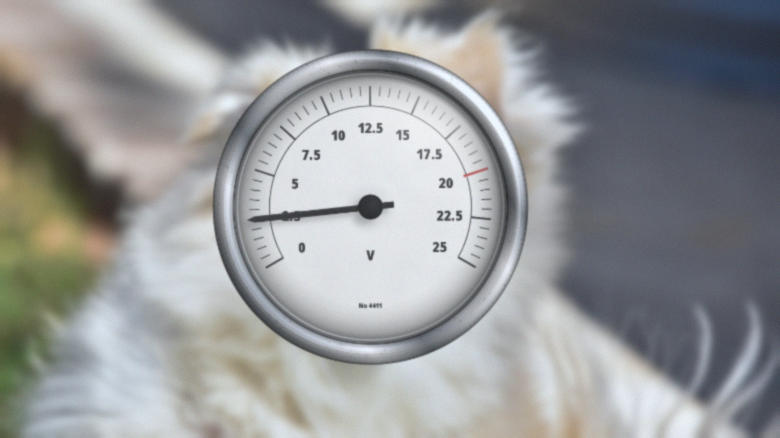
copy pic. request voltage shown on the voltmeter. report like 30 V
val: 2.5 V
